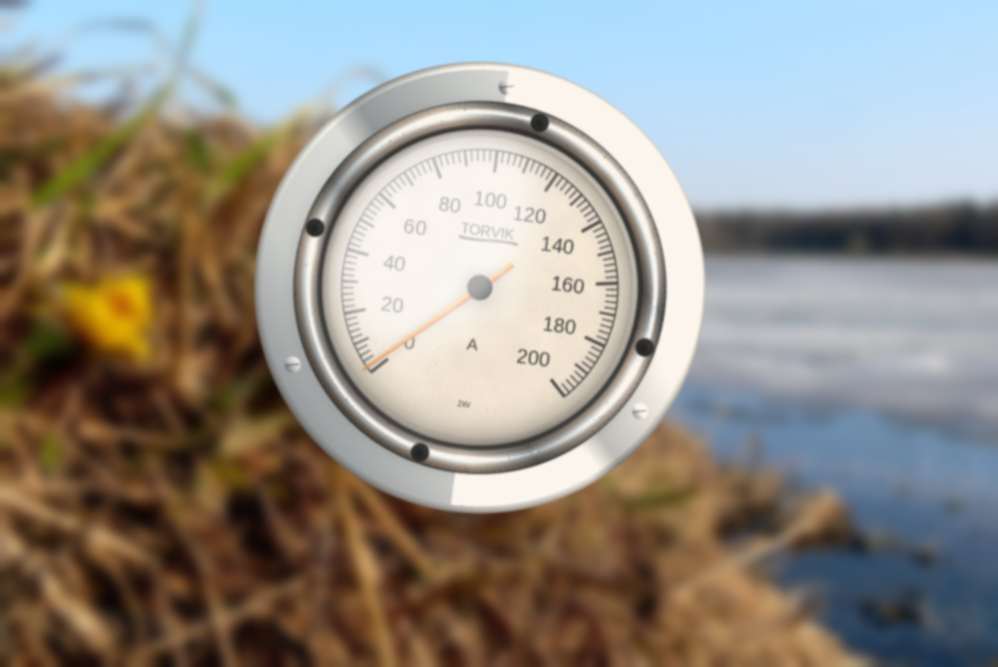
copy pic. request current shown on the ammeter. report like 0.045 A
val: 2 A
